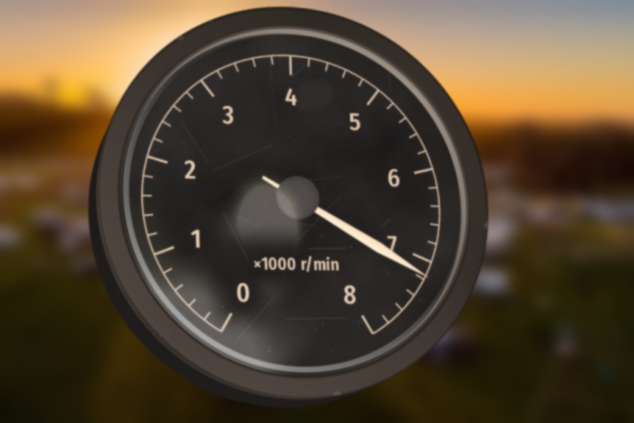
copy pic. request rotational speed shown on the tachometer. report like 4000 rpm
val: 7200 rpm
